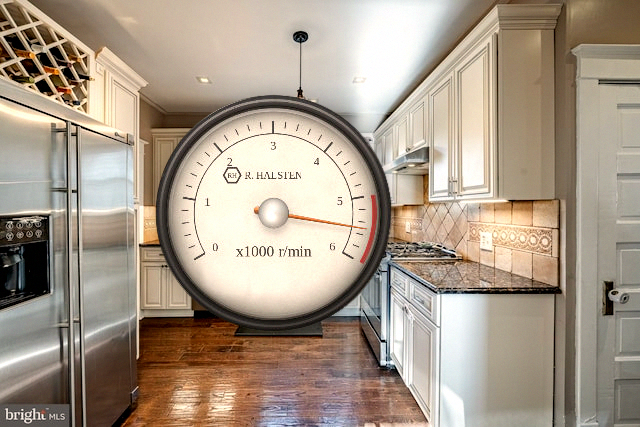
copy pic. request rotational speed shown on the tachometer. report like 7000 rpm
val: 5500 rpm
